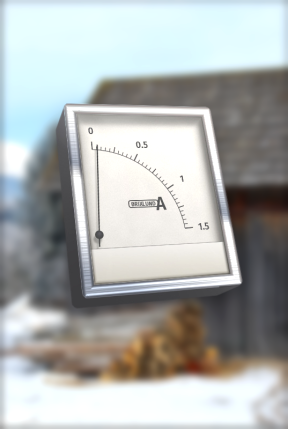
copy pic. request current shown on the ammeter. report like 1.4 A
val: 0.05 A
